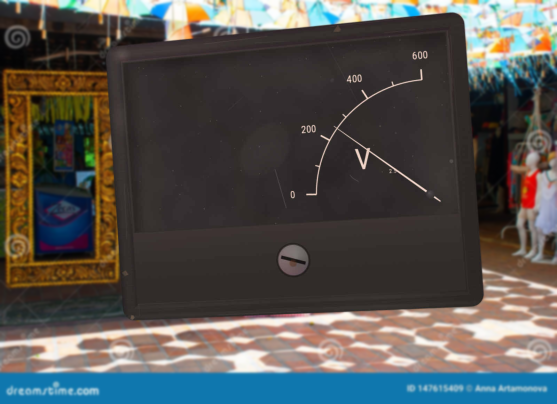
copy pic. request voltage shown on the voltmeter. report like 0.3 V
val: 250 V
